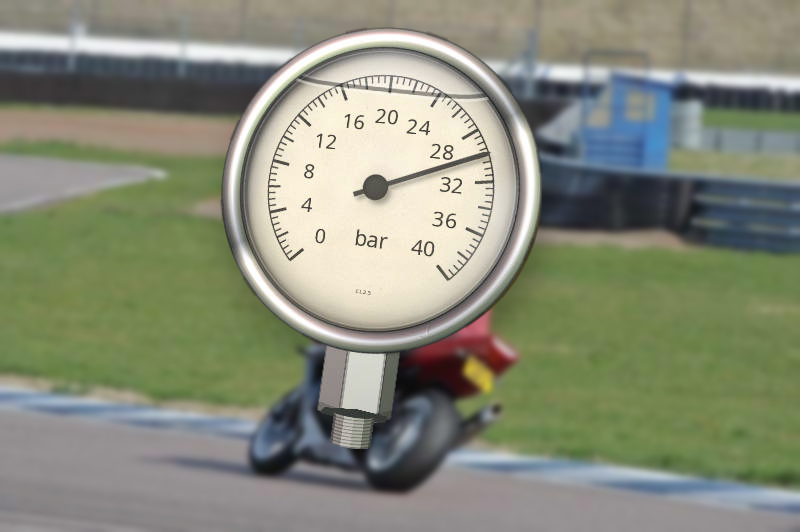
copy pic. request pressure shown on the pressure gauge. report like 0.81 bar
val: 30 bar
